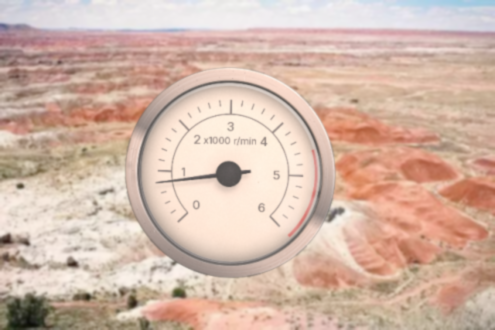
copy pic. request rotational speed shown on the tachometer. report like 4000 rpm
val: 800 rpm
